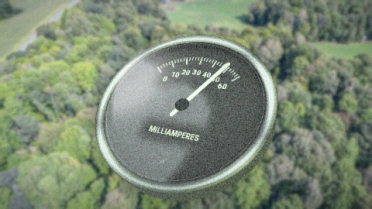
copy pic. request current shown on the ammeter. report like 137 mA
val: 50 mA
